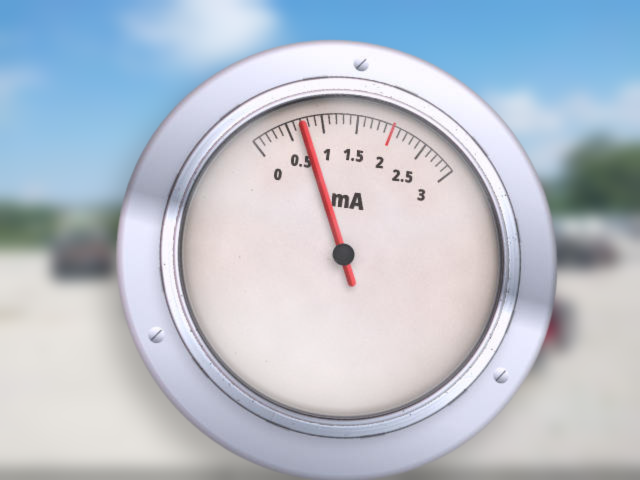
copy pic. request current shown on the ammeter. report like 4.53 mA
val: 0.7 mA
